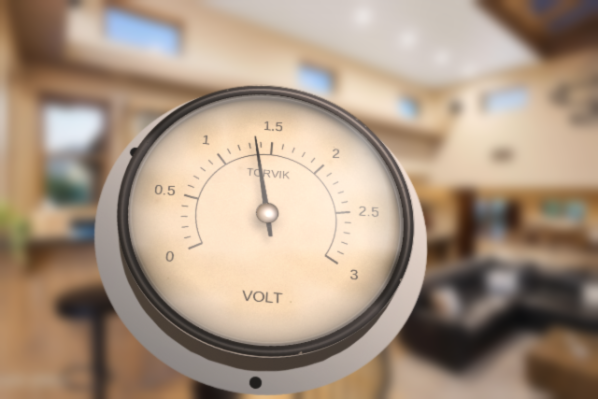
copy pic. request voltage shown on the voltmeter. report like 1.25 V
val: 1.35 V
